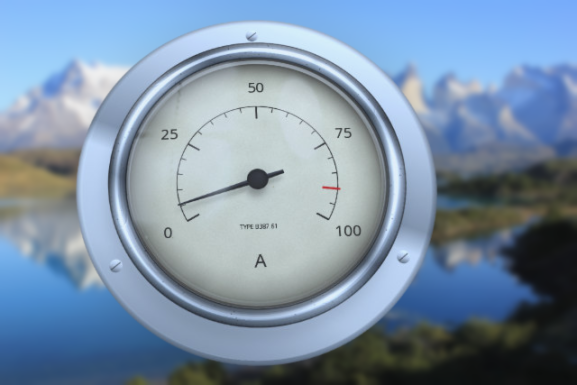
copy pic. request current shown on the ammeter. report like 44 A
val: 5 A
